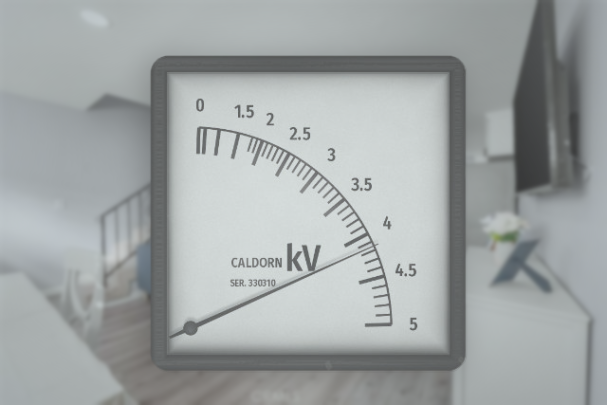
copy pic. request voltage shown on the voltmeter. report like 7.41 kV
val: 4.15 kV
